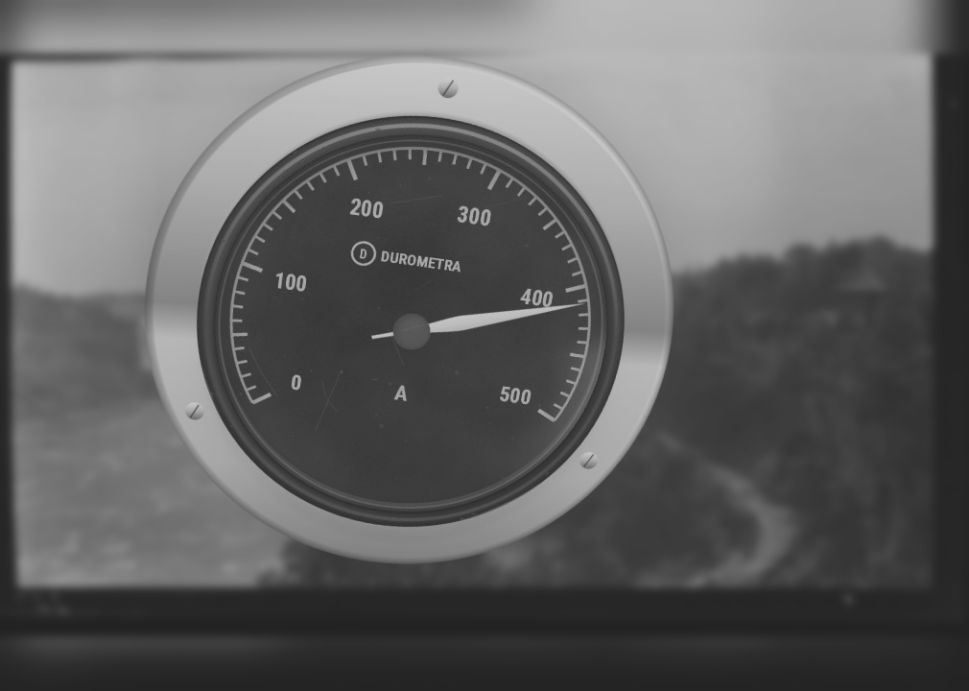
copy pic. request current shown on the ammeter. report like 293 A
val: 410 A
